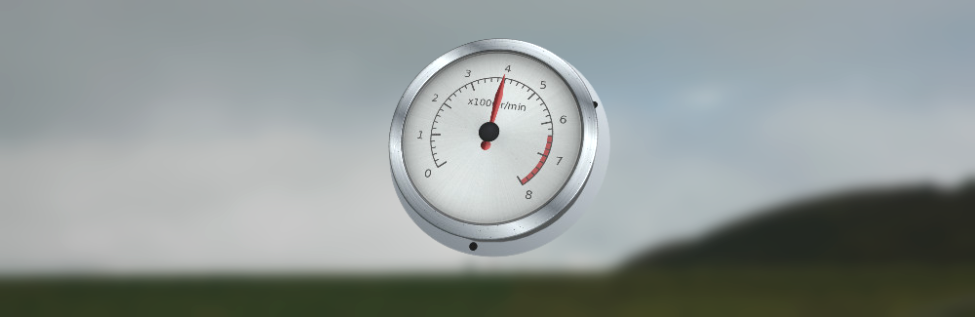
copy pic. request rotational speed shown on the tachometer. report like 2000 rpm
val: 4000 rpm
